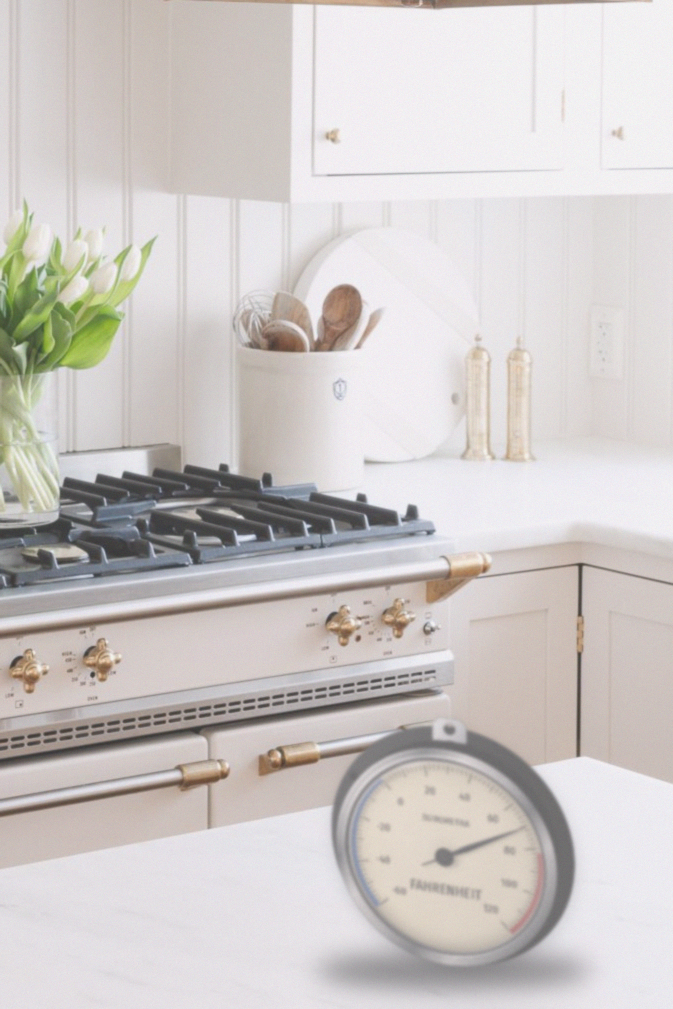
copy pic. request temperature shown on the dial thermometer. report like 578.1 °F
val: 70 °F
